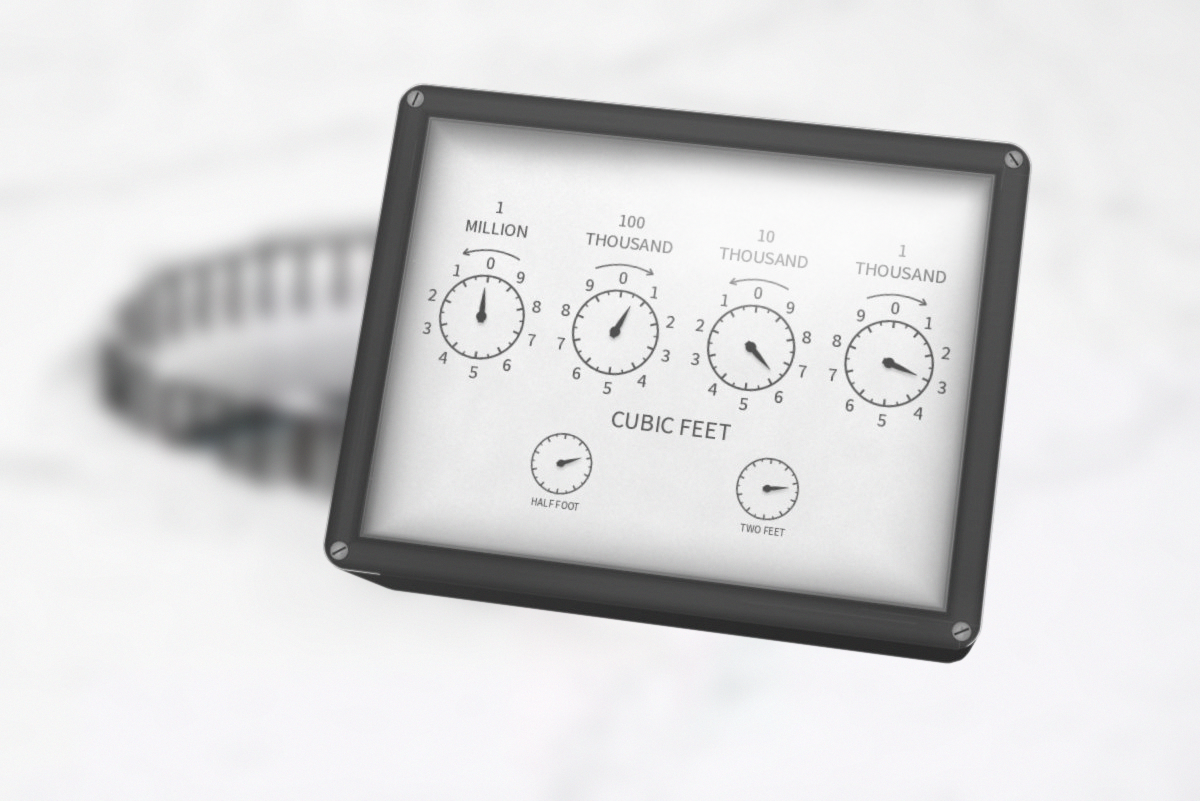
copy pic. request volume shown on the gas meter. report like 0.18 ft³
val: 6300 ft³
